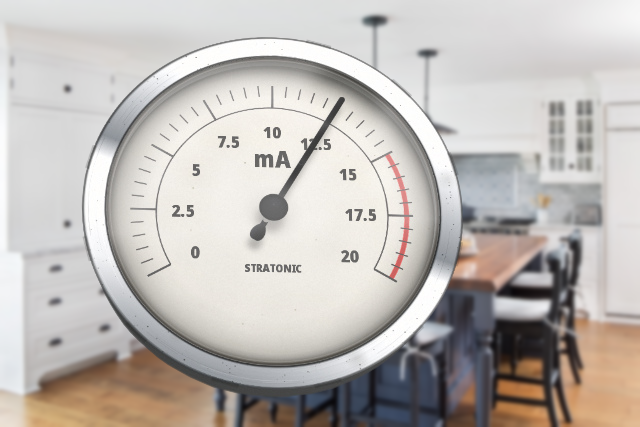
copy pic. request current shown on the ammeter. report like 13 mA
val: 12.5 mA
